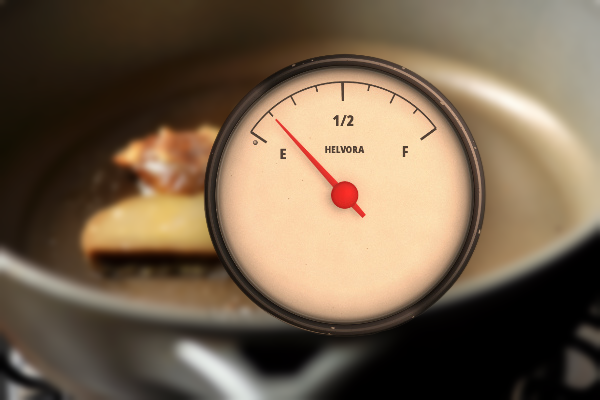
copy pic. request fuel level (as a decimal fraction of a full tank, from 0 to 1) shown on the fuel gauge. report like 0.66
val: 0.125
